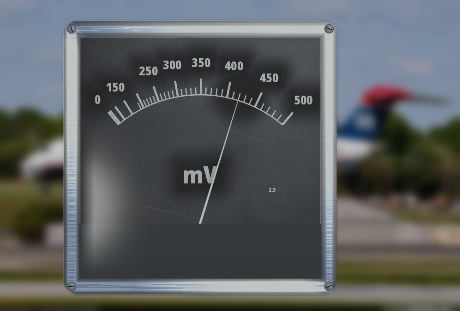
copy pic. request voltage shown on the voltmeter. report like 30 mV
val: 420 mV
